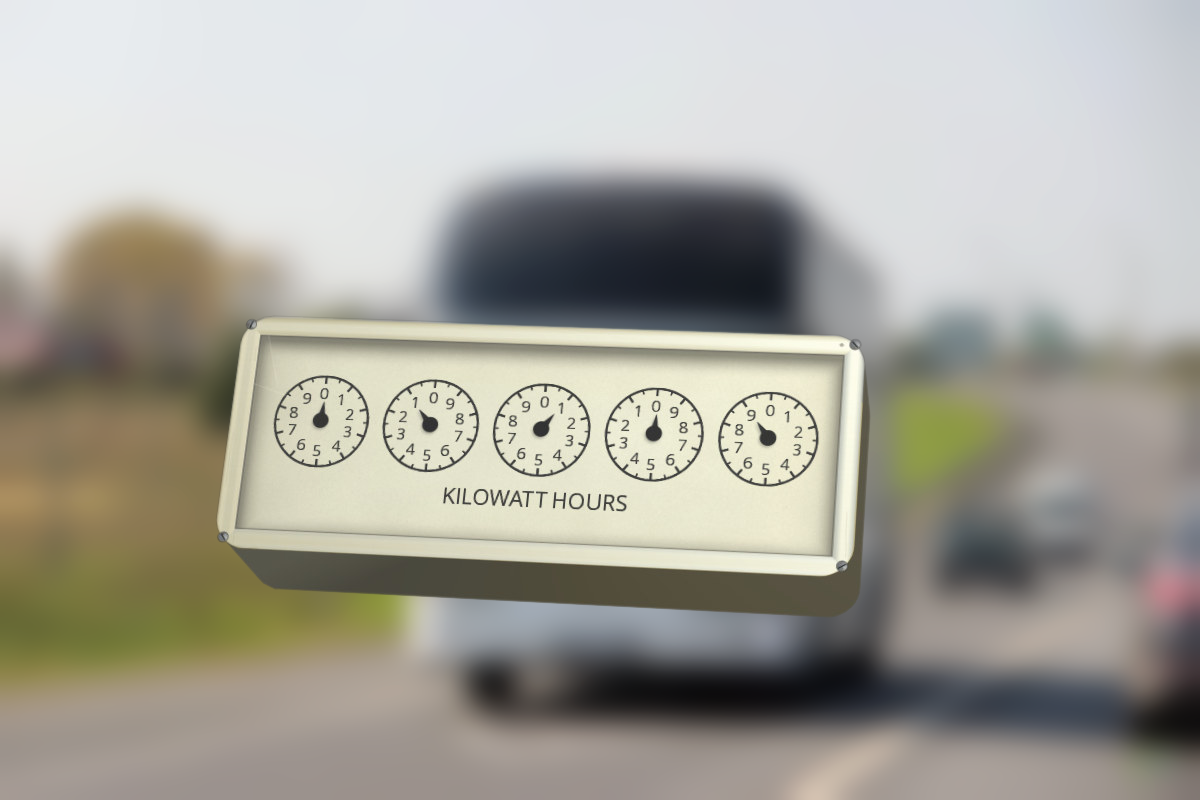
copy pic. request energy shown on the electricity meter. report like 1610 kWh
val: 1099 kWh
